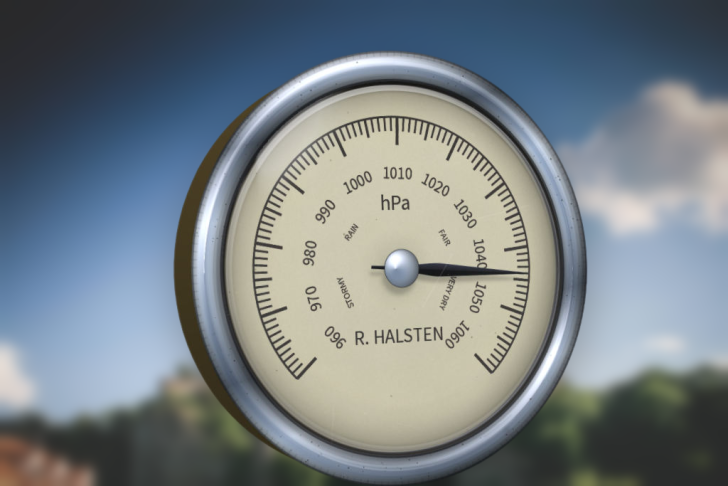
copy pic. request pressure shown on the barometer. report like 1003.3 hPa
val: 1044 hPa
